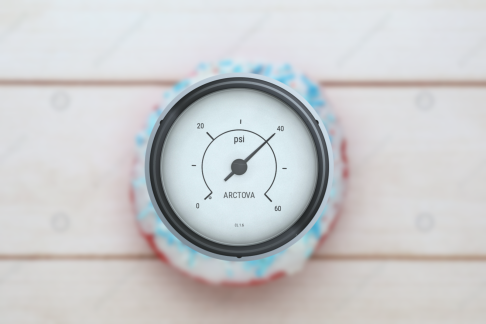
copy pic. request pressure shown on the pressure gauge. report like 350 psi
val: 40 psi
